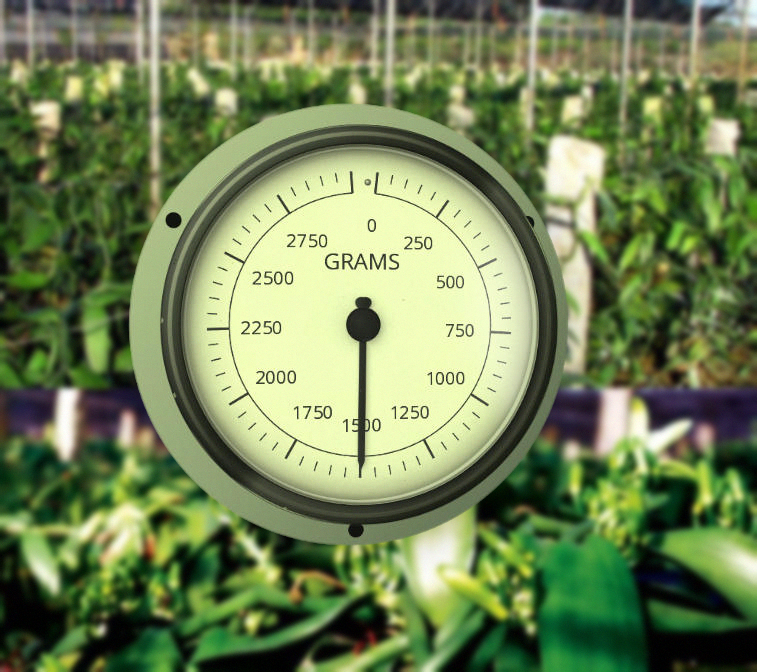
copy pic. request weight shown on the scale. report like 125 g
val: 1500 g
